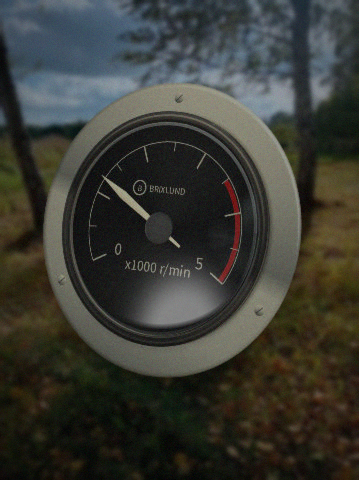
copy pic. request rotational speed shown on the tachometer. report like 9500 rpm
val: 1250 rpm
